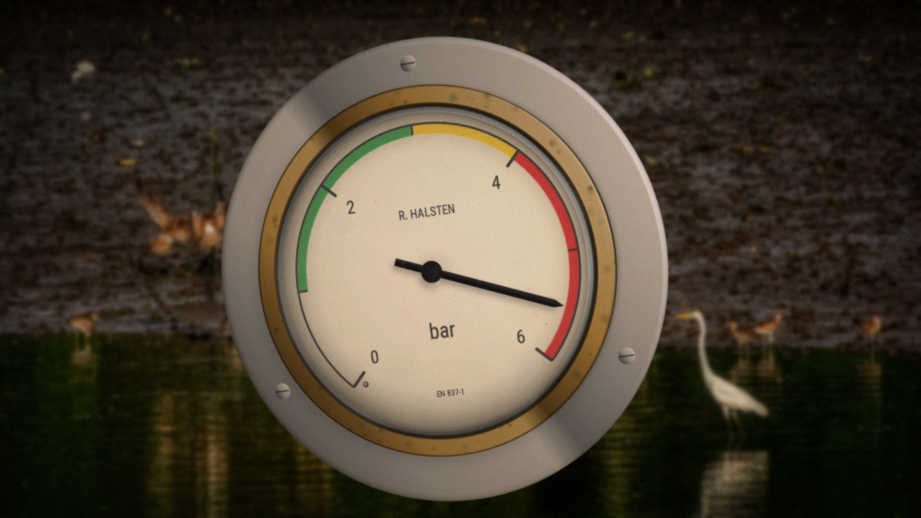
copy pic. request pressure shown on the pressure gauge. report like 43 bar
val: 5.5 bar
